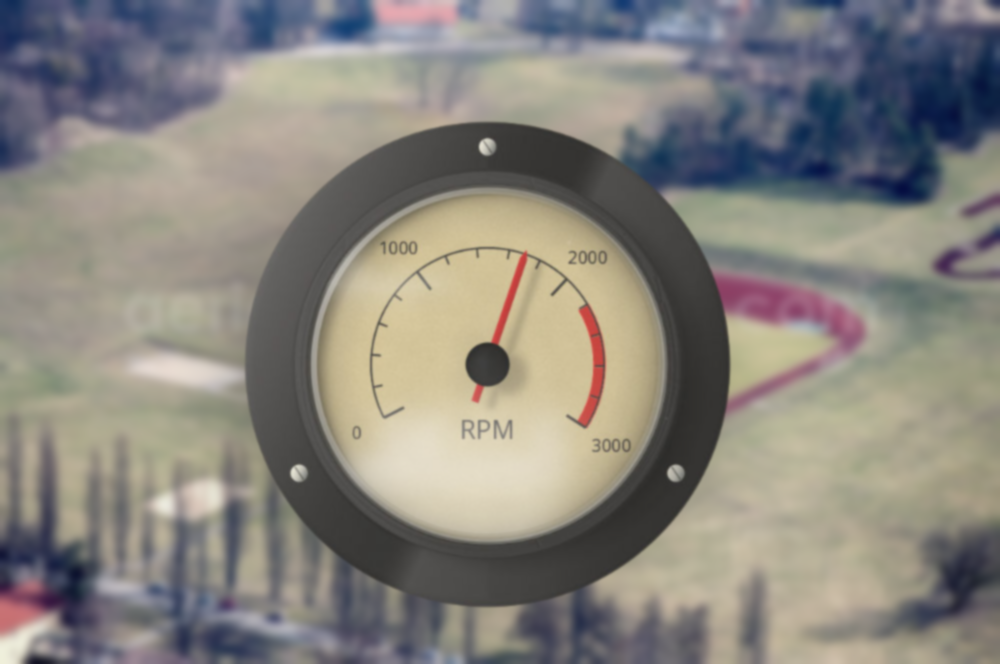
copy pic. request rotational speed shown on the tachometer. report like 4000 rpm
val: 1700 rpm
